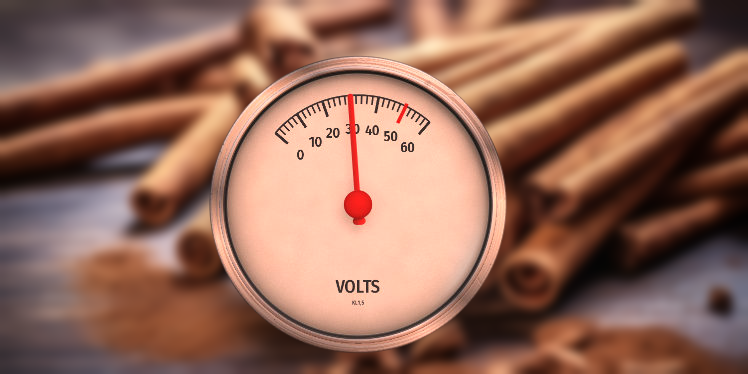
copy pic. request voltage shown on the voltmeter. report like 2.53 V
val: 30 V
